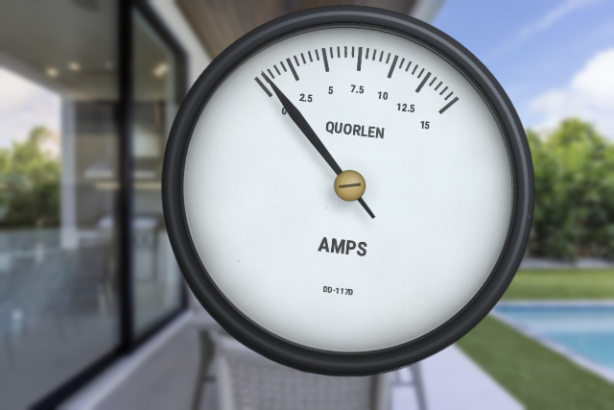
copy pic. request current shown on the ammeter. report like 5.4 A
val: 0.5 A
